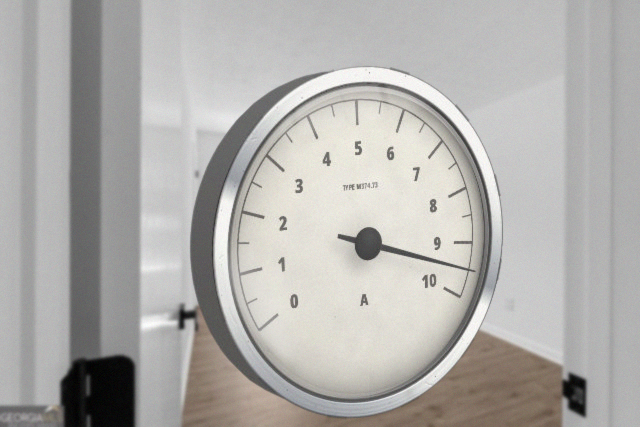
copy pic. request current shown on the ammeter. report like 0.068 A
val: 9.5 A
